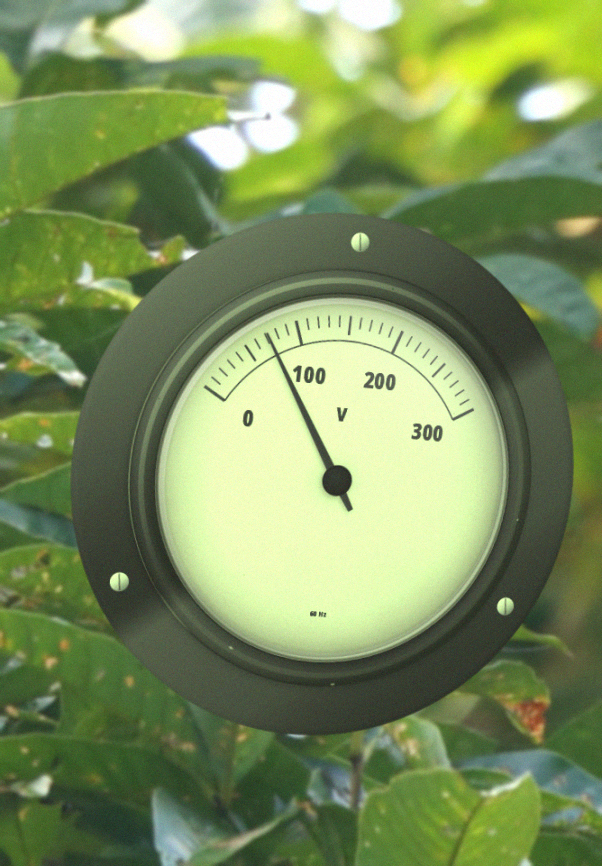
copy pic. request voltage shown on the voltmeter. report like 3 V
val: 70 V
